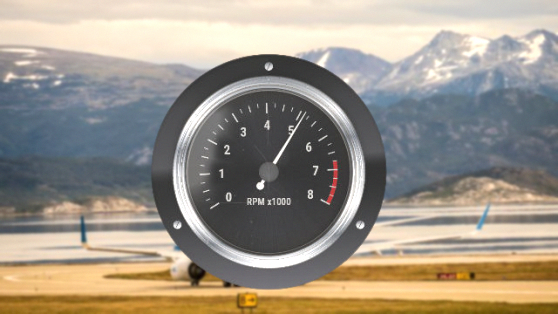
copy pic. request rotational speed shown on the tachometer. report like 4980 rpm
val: 5125 rpm
